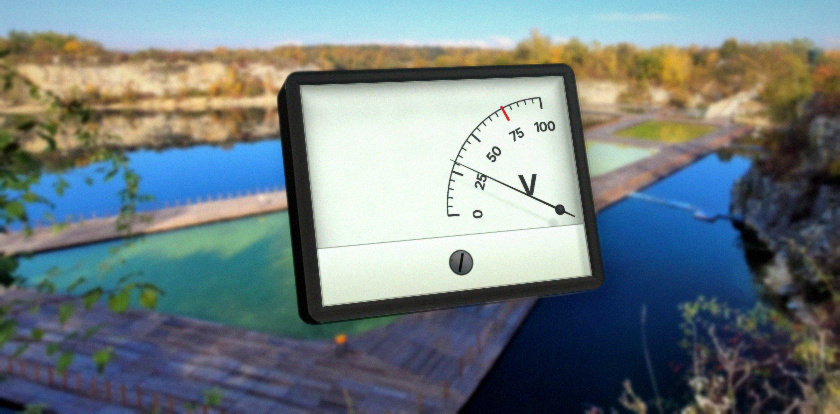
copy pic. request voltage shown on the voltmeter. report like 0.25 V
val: 30 V
